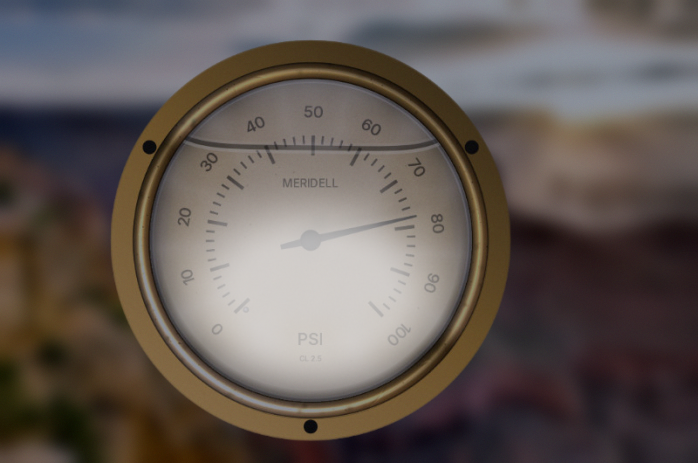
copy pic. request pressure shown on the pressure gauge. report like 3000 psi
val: 78 psi
